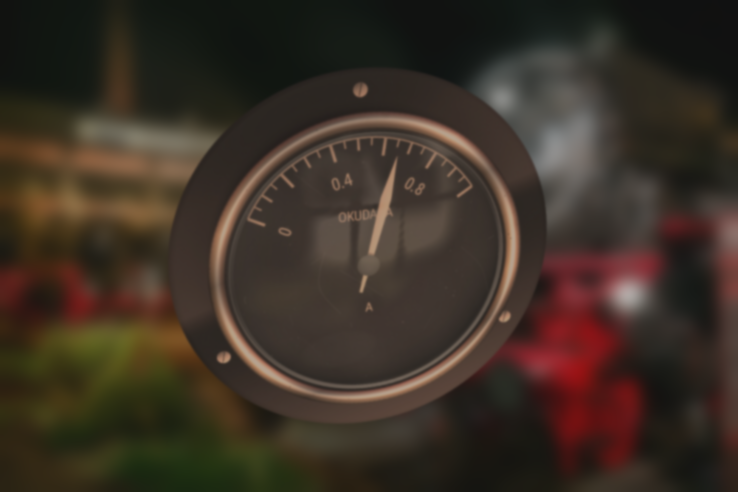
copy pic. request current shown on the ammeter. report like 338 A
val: 0.65 A
